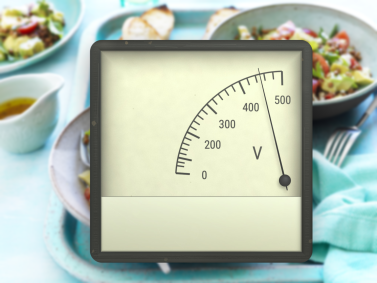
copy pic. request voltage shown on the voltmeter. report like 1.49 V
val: 450 V
